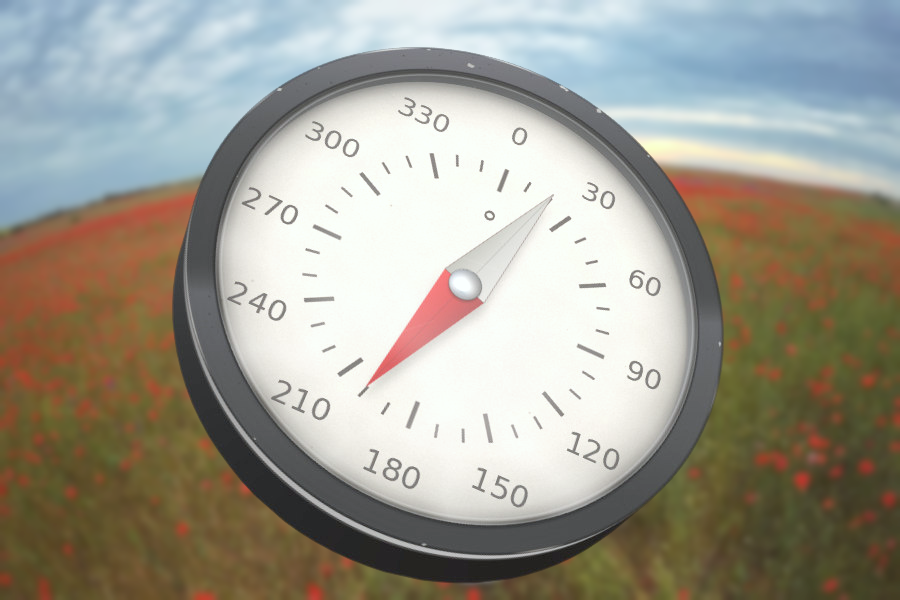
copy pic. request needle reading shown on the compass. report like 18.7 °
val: 200 °
